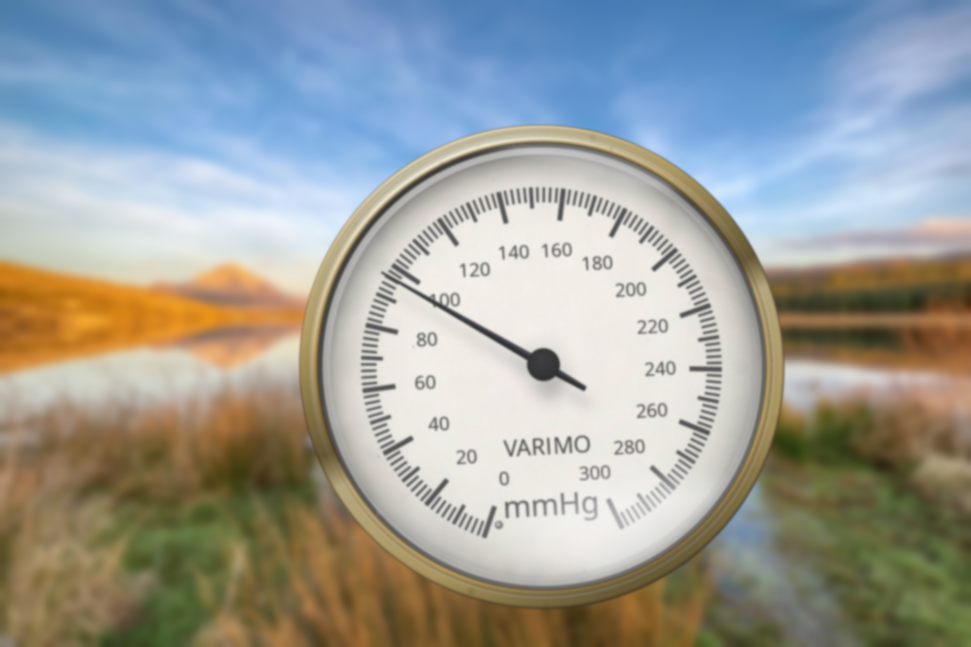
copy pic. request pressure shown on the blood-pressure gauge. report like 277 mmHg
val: 96 mmHg
